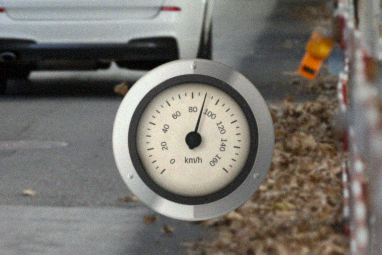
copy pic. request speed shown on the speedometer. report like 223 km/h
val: 90 km/h
